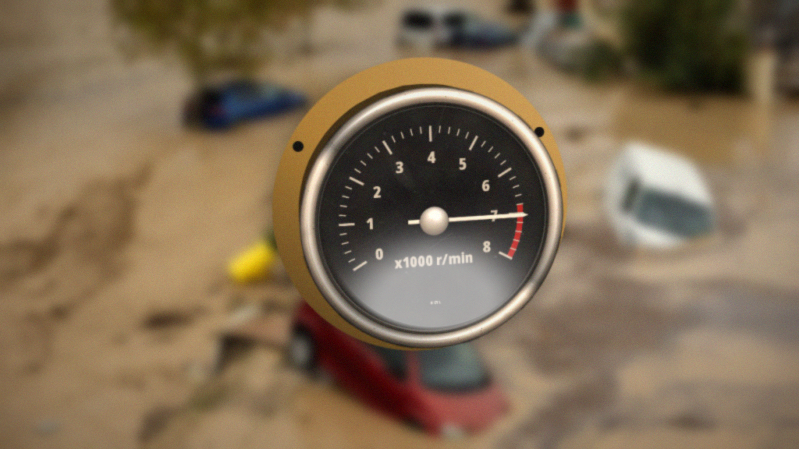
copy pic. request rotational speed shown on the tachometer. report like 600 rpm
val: 7000 rpm
